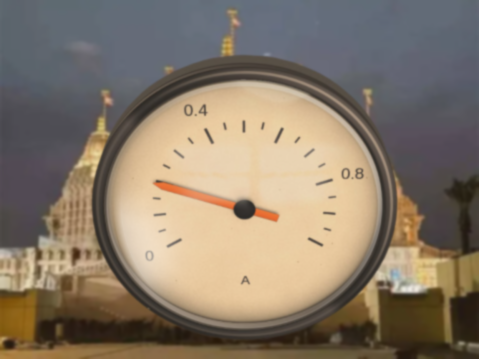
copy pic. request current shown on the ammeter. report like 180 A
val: 0.2 A
